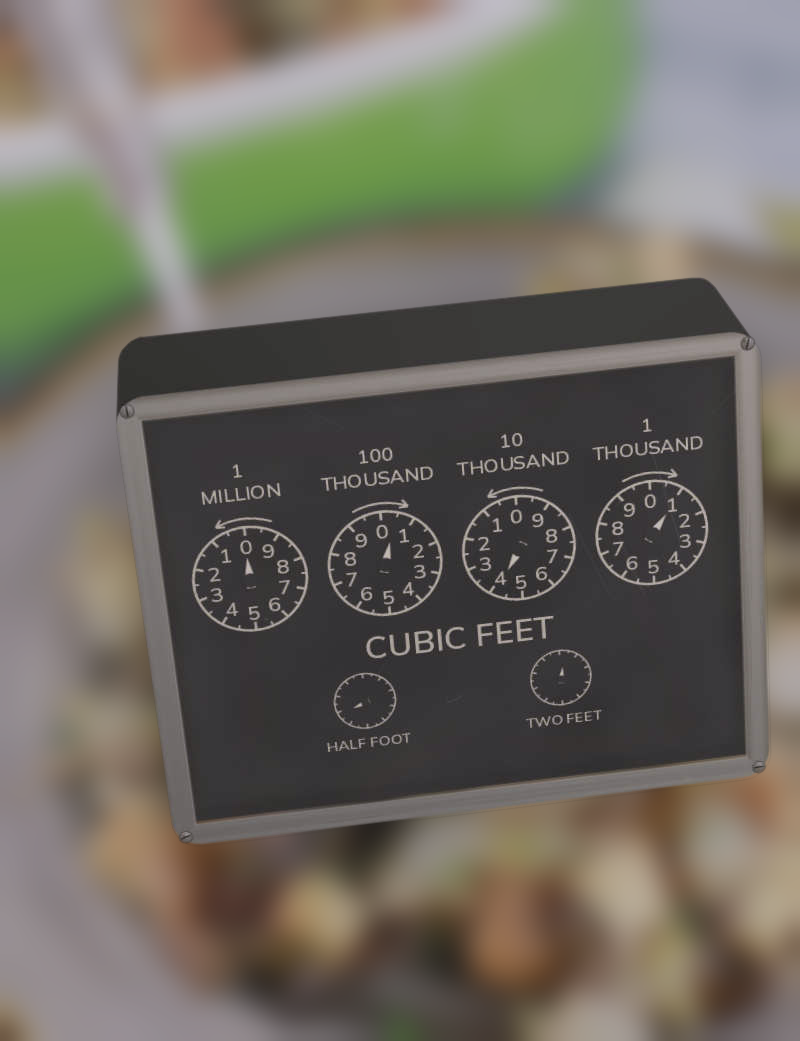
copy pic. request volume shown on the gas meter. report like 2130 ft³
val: 4100 ft³
